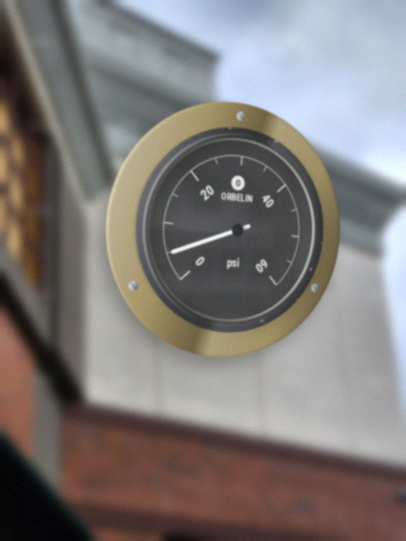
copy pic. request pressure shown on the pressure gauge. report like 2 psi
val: 5 psi
